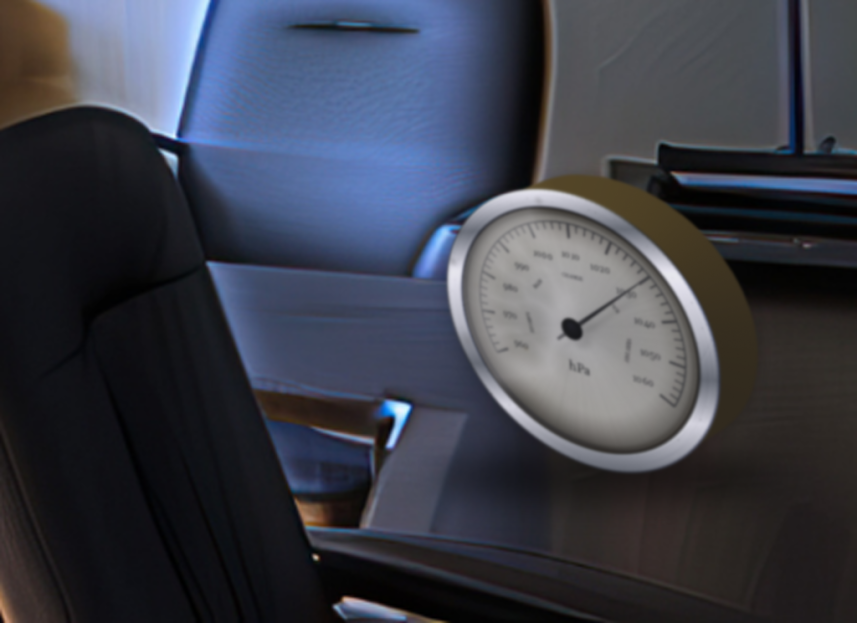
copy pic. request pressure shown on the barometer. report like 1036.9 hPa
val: 1030 hPa
